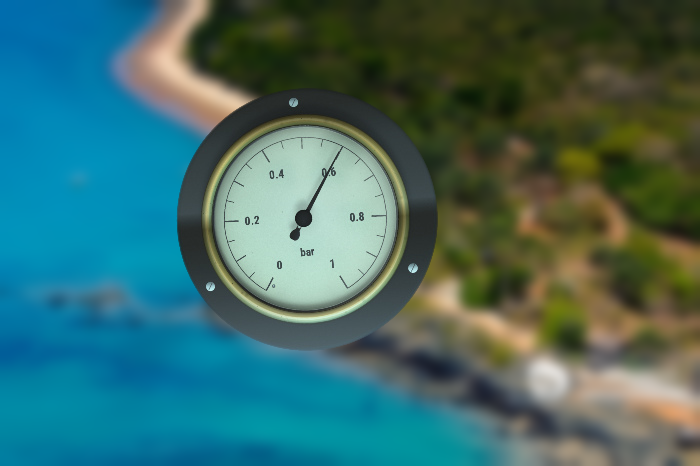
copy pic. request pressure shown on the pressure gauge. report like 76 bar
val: 0.6 bar
